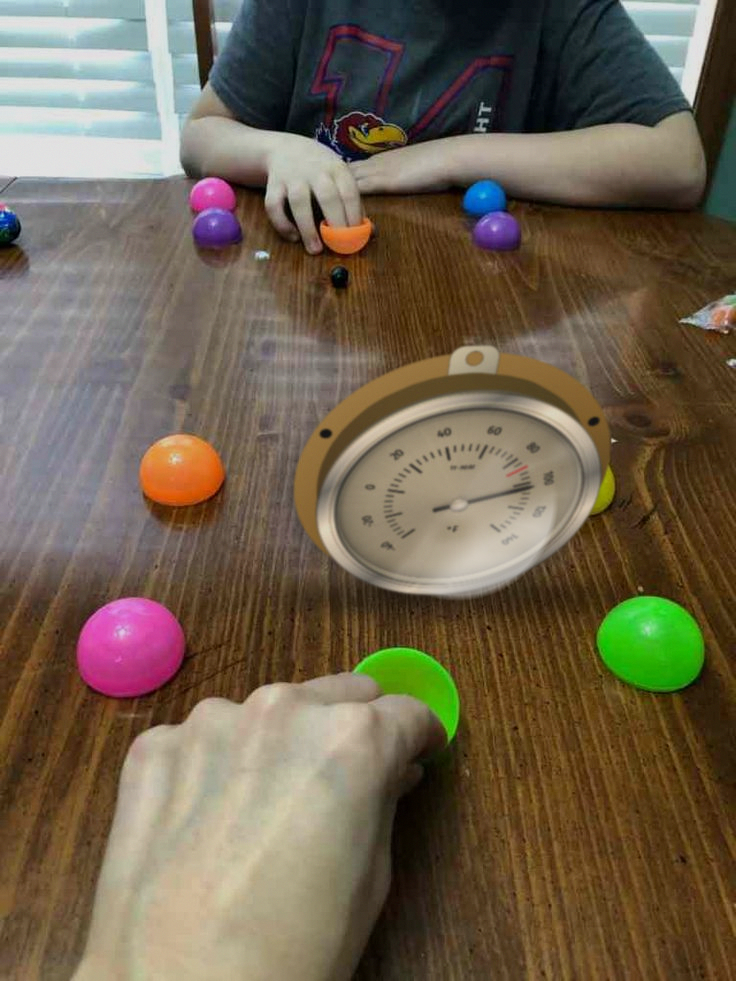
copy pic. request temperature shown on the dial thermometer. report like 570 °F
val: 100 °F
